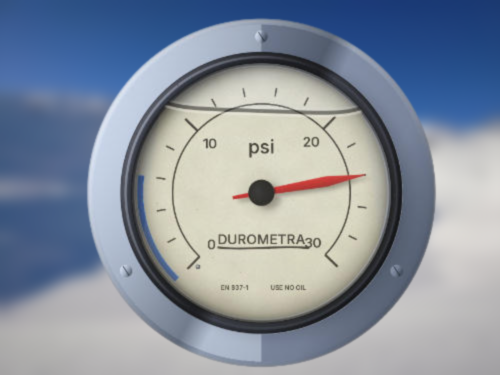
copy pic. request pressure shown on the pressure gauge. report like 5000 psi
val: 24 psi
